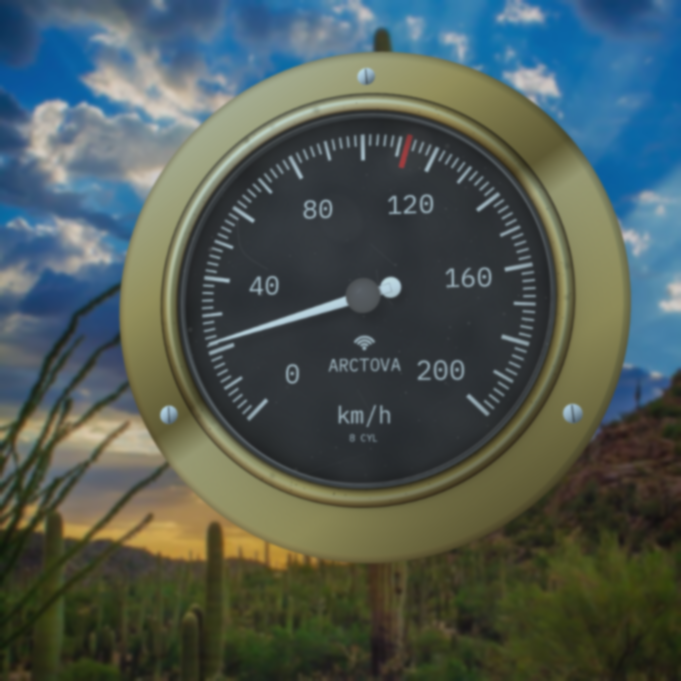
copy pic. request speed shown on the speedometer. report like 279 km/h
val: 22 km/h
